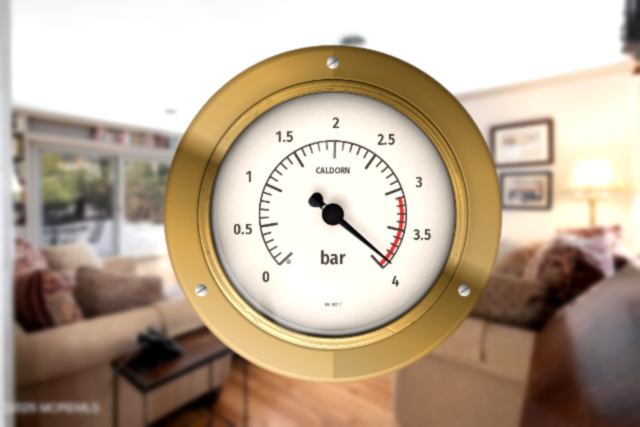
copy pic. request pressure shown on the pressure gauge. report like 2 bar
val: 3.9 bar
